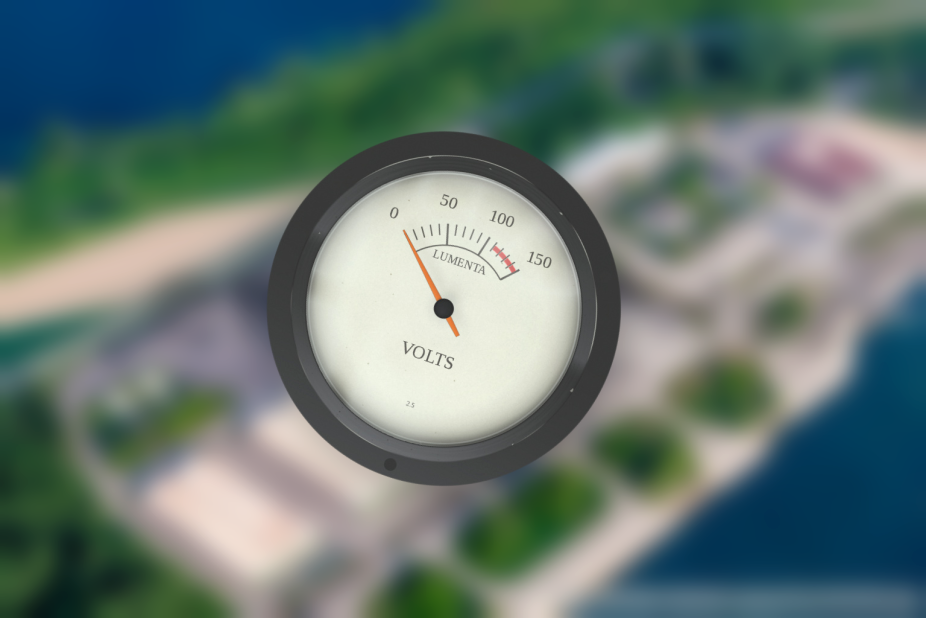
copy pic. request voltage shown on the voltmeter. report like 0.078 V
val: 0 V
